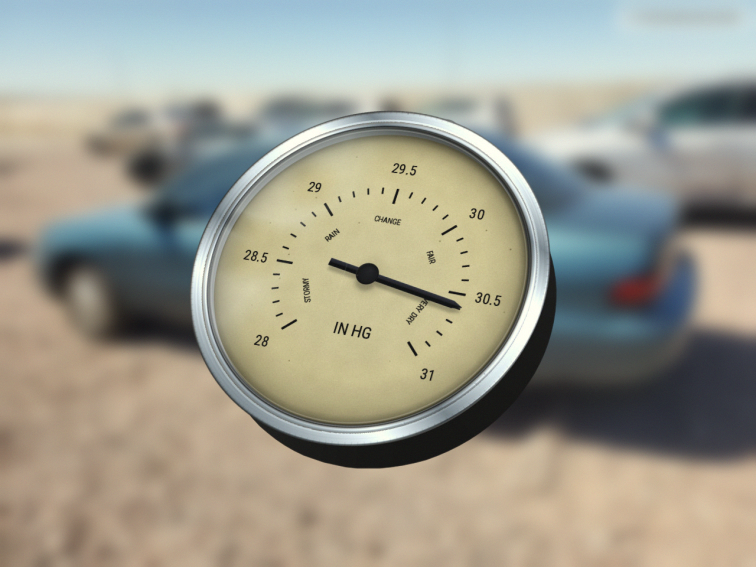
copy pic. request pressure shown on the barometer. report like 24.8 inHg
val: 30.6 inHg
